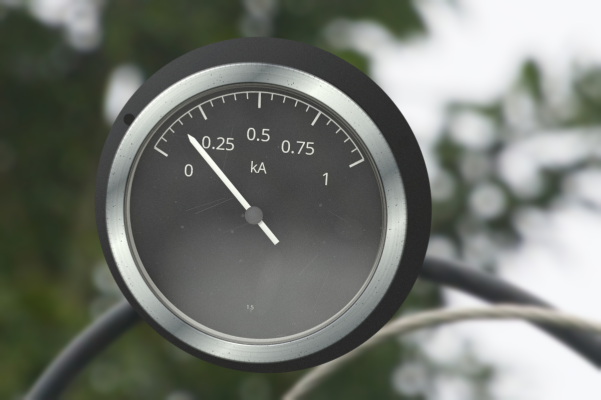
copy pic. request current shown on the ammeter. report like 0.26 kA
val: 0.15 kA
